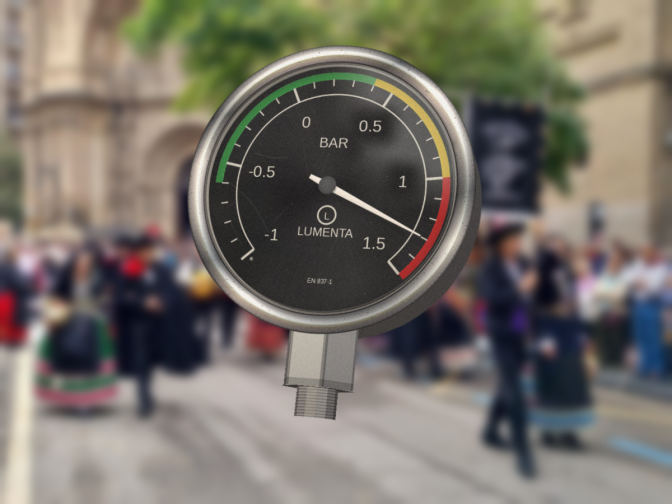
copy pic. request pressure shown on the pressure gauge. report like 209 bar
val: 1.3 bar
